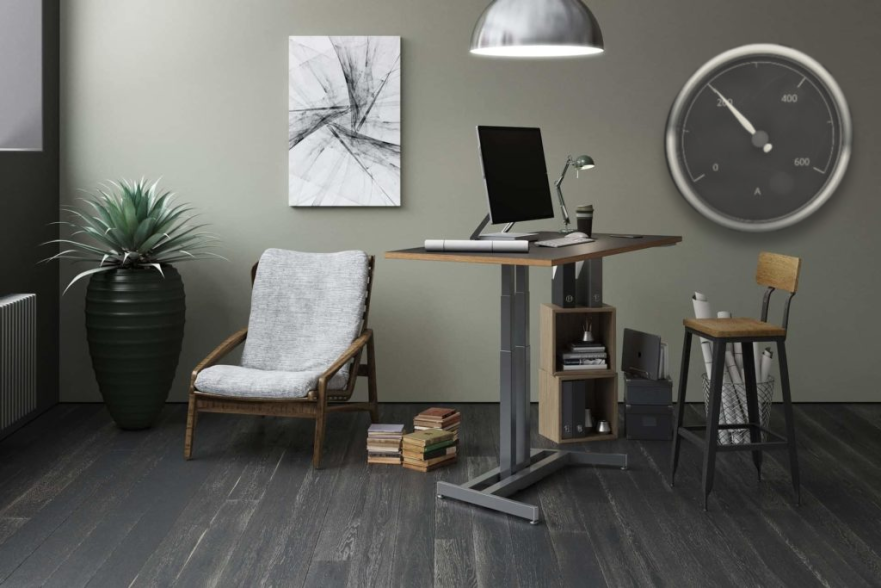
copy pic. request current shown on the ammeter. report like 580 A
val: 200 A
